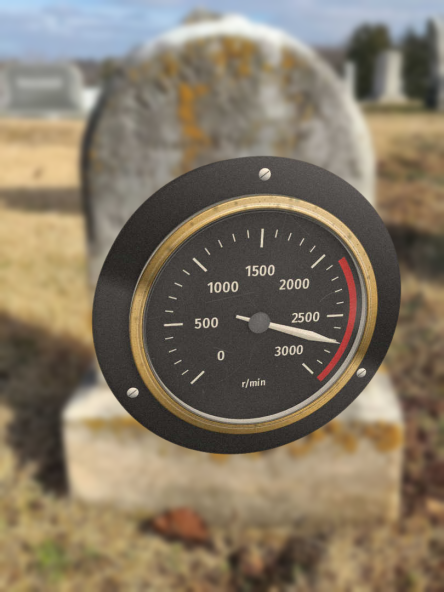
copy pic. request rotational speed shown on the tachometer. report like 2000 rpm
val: 2700 rpm
